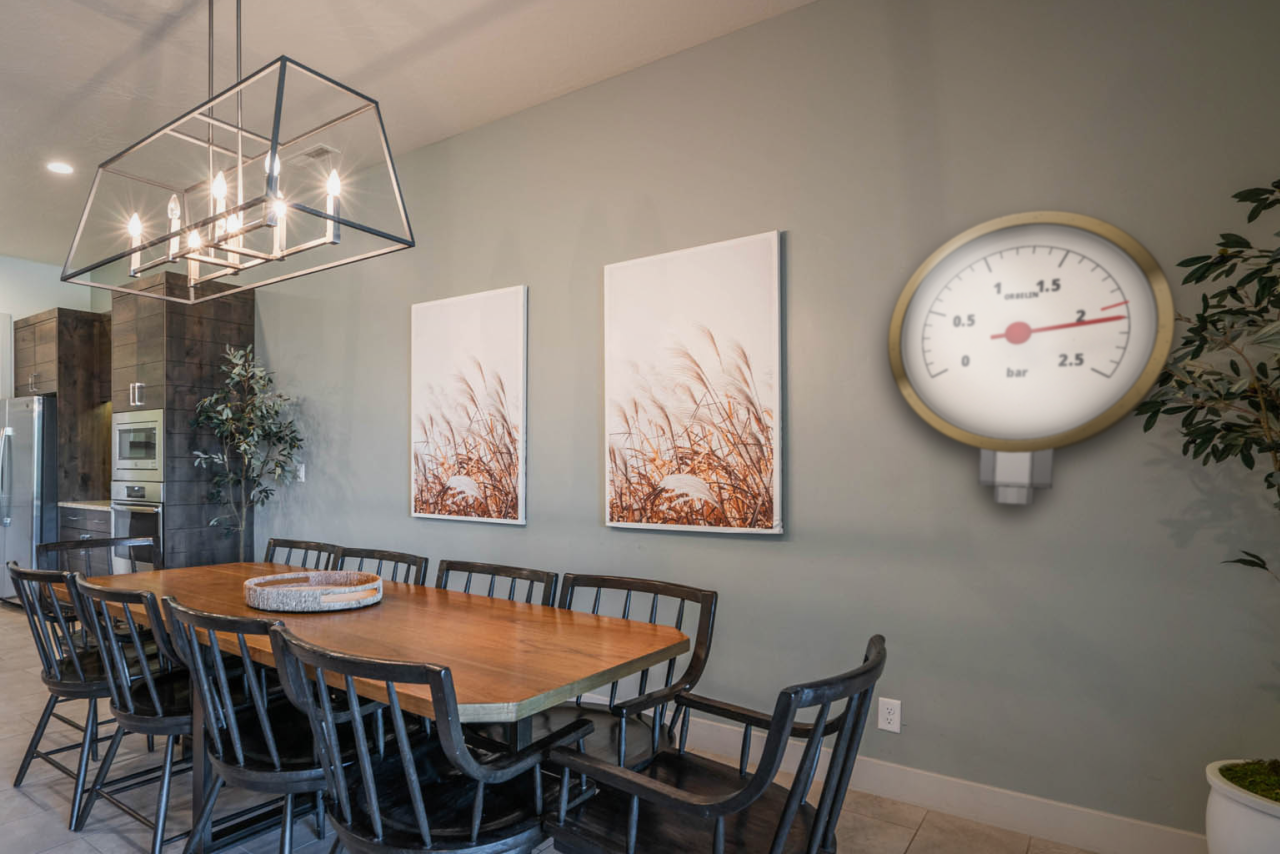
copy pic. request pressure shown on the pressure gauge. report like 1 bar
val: 2.1 bar
